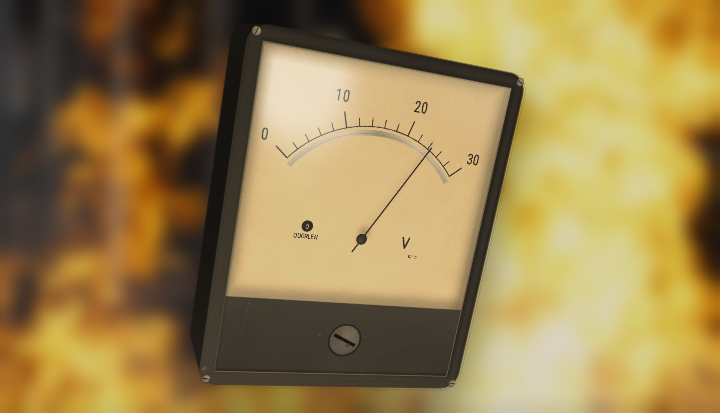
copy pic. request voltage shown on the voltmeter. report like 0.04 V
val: 24 V
